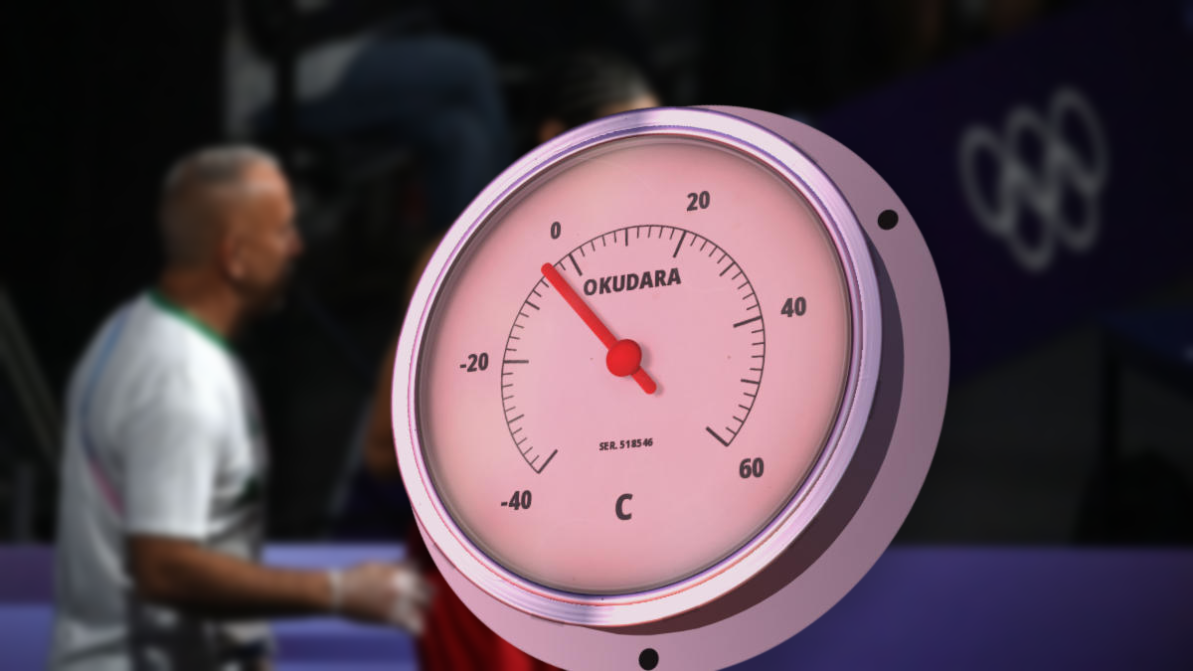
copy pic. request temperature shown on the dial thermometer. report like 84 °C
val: -4 °C
